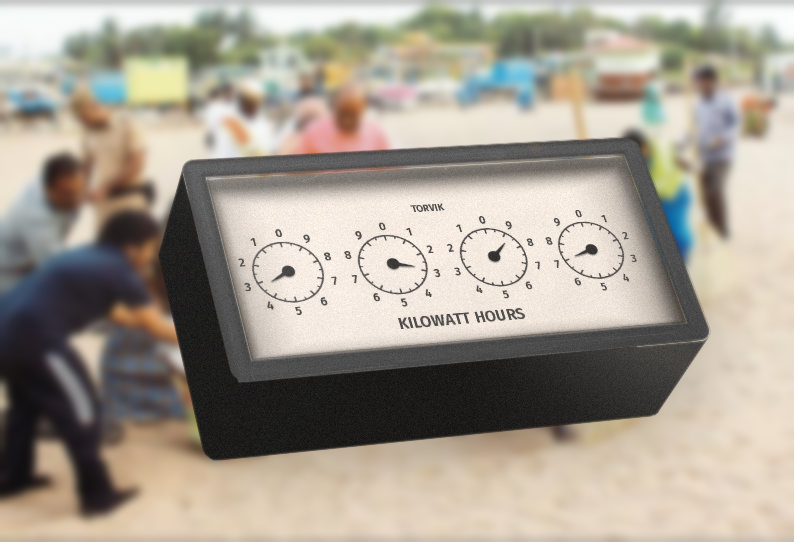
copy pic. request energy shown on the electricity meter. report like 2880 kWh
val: 3287 kWh
